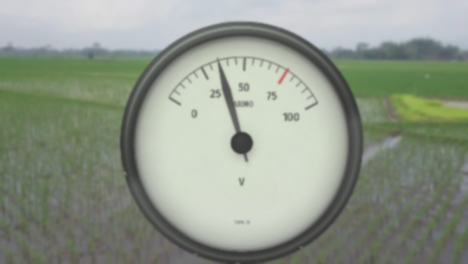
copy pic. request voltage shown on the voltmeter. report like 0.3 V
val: 35 V
